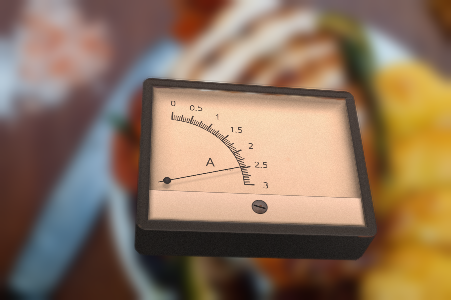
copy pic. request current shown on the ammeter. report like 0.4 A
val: 2.5 A
